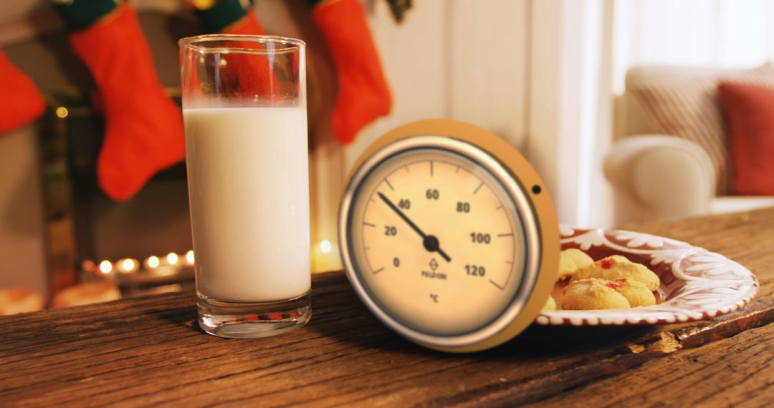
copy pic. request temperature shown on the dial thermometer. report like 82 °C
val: 35 °C
